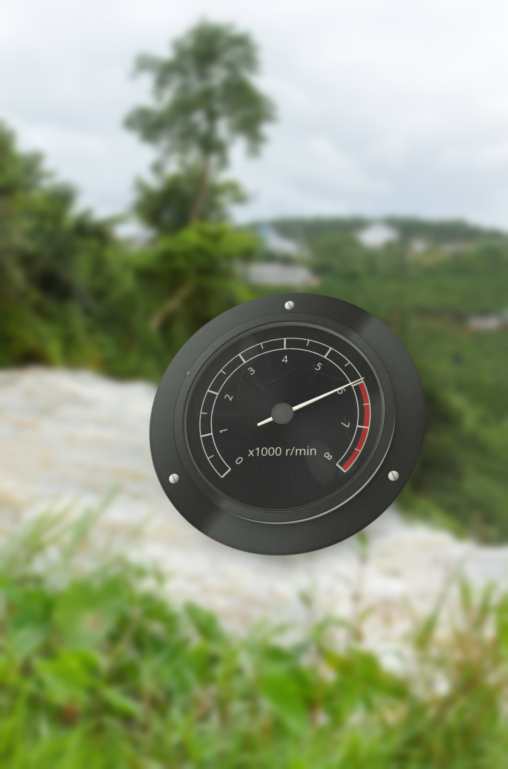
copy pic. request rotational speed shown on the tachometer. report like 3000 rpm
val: 6000 rpm
